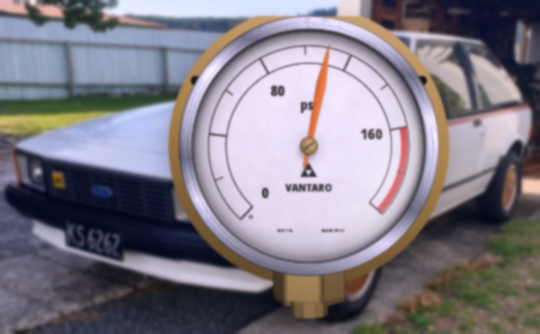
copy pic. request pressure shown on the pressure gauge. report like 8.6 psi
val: 110 psi
